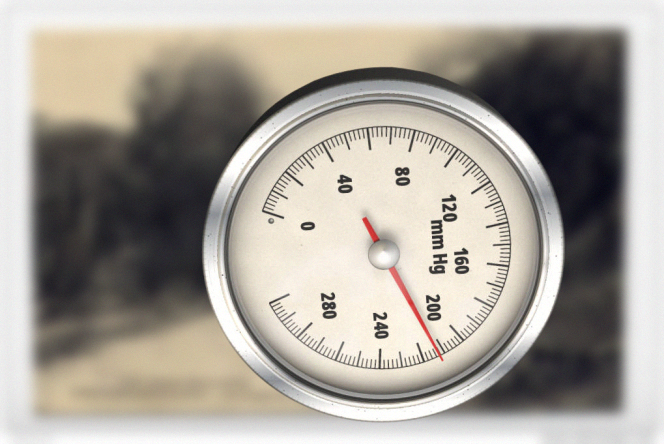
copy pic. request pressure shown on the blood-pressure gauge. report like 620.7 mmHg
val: 212 mmHg
